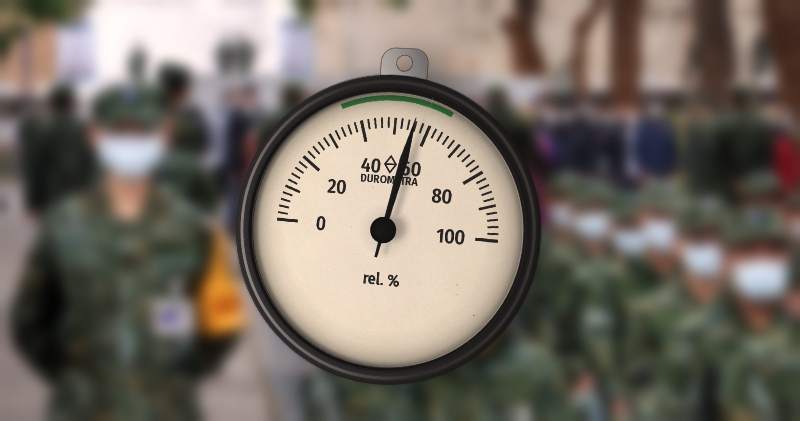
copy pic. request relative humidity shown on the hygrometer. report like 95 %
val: 56 %
